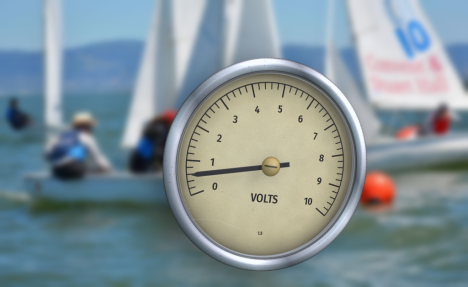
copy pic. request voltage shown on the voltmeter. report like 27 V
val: 0.6 V
